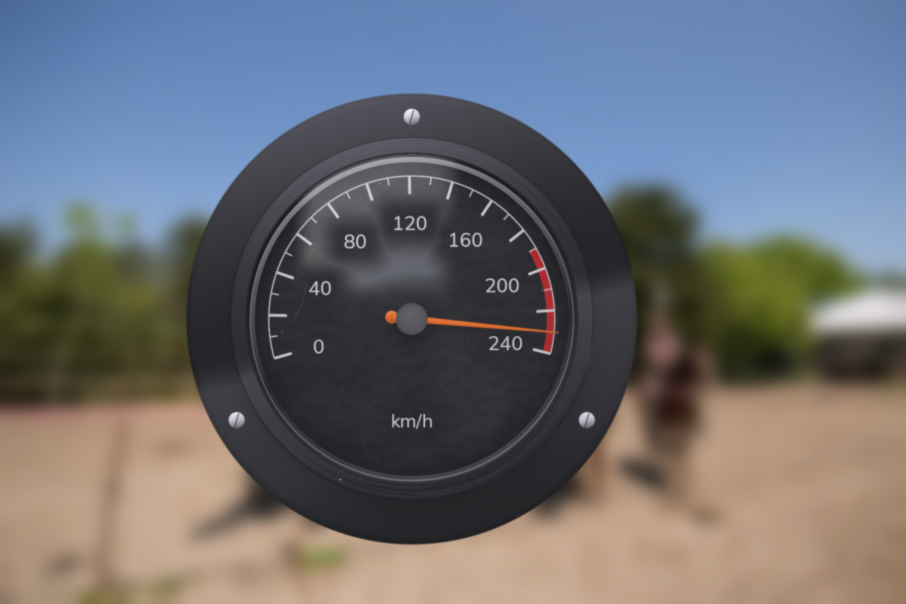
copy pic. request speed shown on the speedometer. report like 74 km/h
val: 230 km/h
